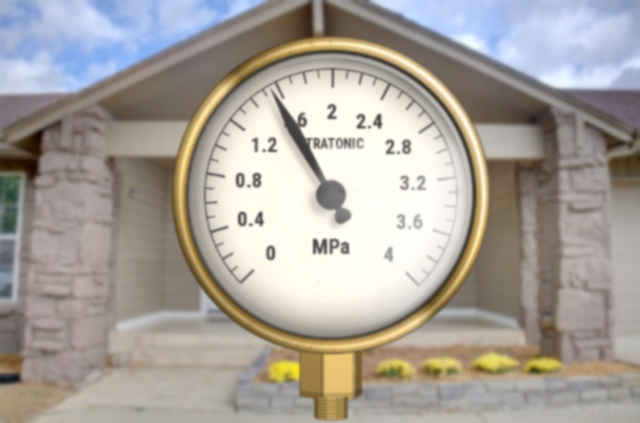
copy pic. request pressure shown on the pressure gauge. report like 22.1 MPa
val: 1.55 MPa
